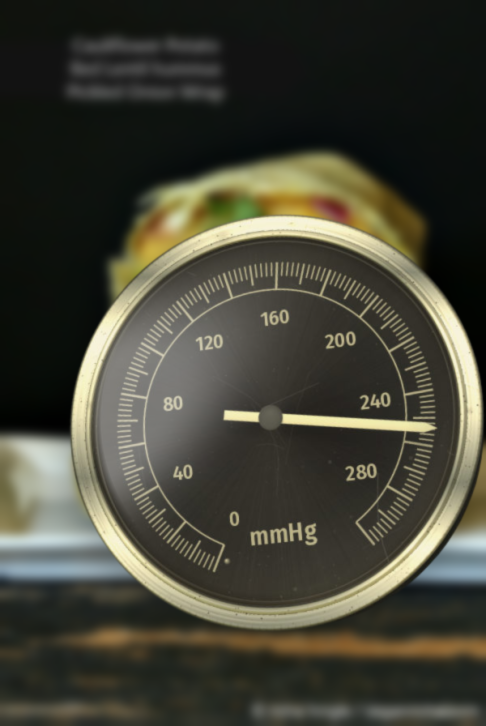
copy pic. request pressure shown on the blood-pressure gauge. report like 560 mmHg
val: 254 mmHg
